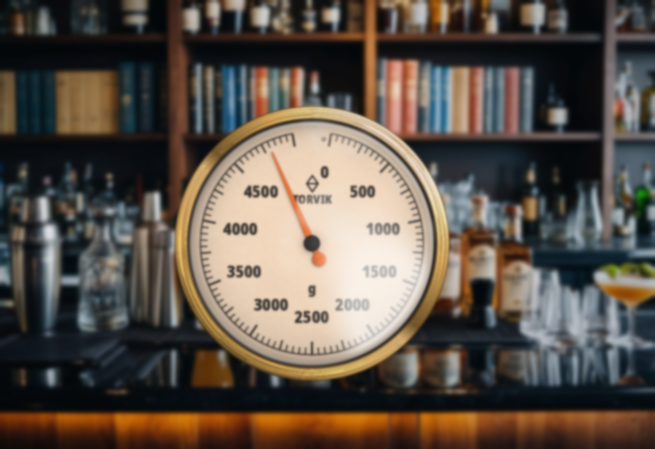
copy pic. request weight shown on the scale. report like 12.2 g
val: 4800 g
